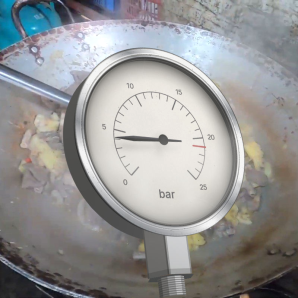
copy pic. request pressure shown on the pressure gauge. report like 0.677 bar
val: 4 bar
